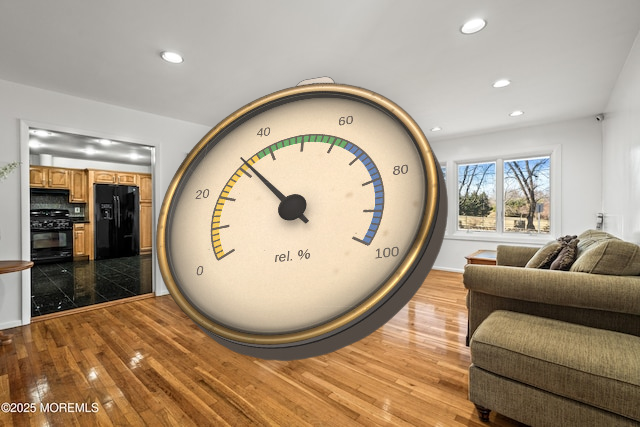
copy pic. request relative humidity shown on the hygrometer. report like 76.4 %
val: 32 %
